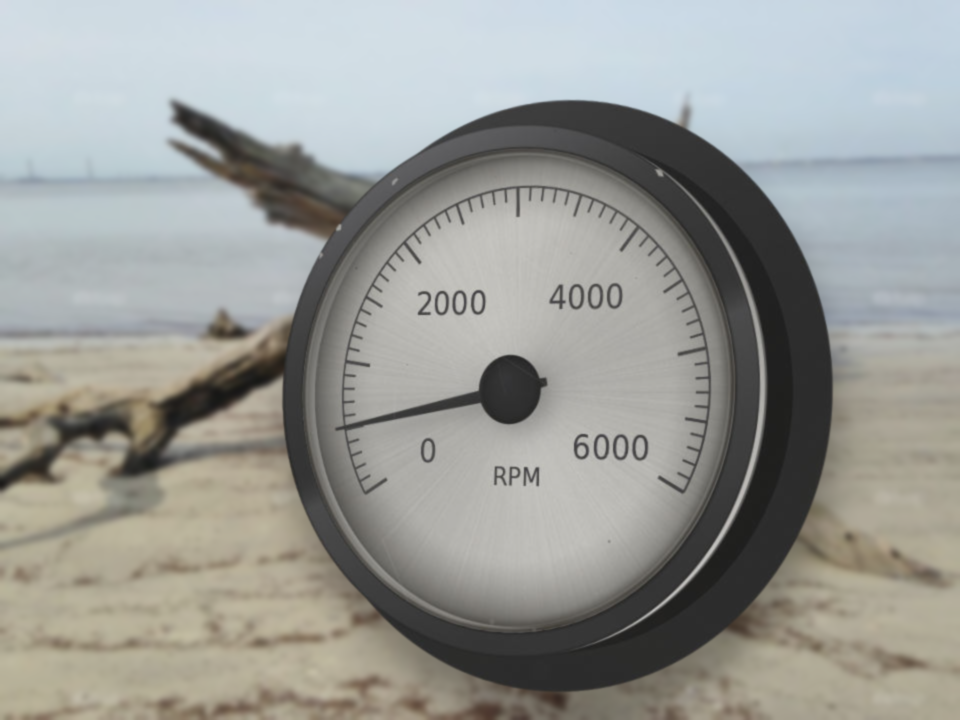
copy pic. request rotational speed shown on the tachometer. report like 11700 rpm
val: 500 rpm
